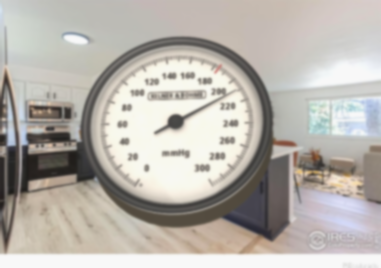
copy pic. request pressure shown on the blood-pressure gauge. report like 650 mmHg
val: 210 mmHg
